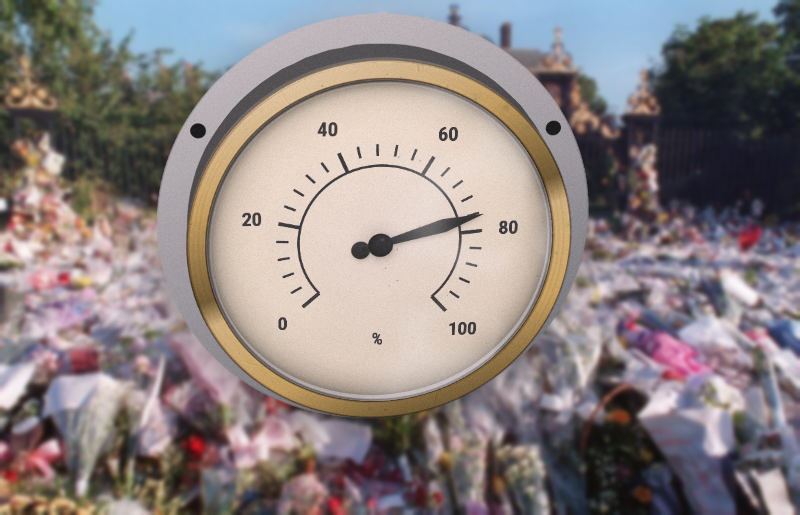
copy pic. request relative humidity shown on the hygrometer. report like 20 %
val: 76 %
